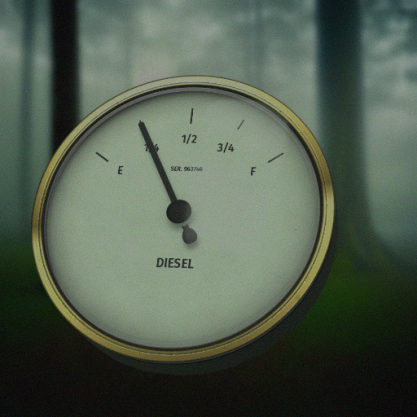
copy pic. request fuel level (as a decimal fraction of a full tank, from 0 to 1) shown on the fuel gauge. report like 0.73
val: 0.25
